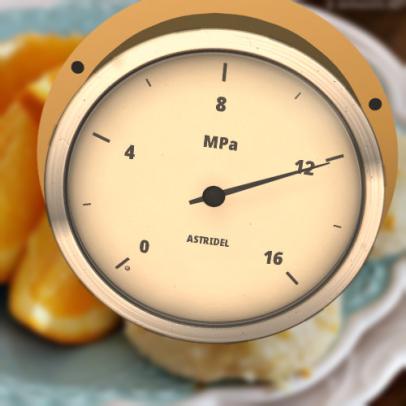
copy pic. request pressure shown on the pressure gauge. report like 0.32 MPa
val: 12 MPa
